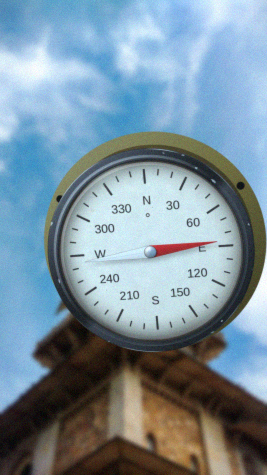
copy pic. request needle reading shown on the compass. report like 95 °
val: 85 °
